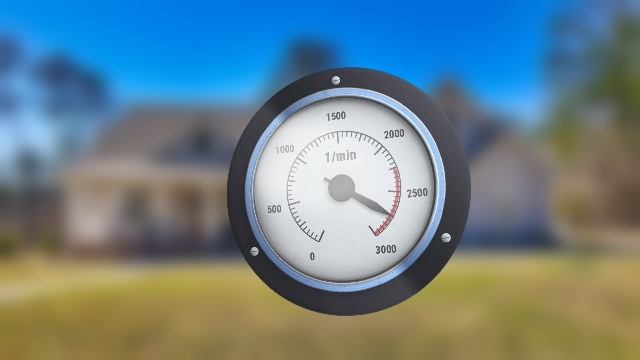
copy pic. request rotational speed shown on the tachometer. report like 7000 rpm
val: 2750 rpm
